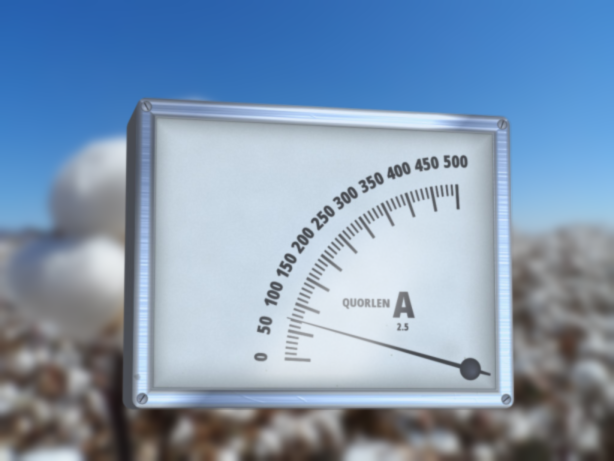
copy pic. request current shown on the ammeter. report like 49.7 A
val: 70 A
